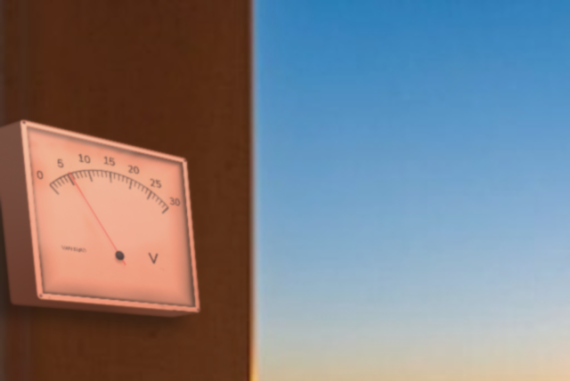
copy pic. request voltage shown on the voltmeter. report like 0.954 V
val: 5 V
